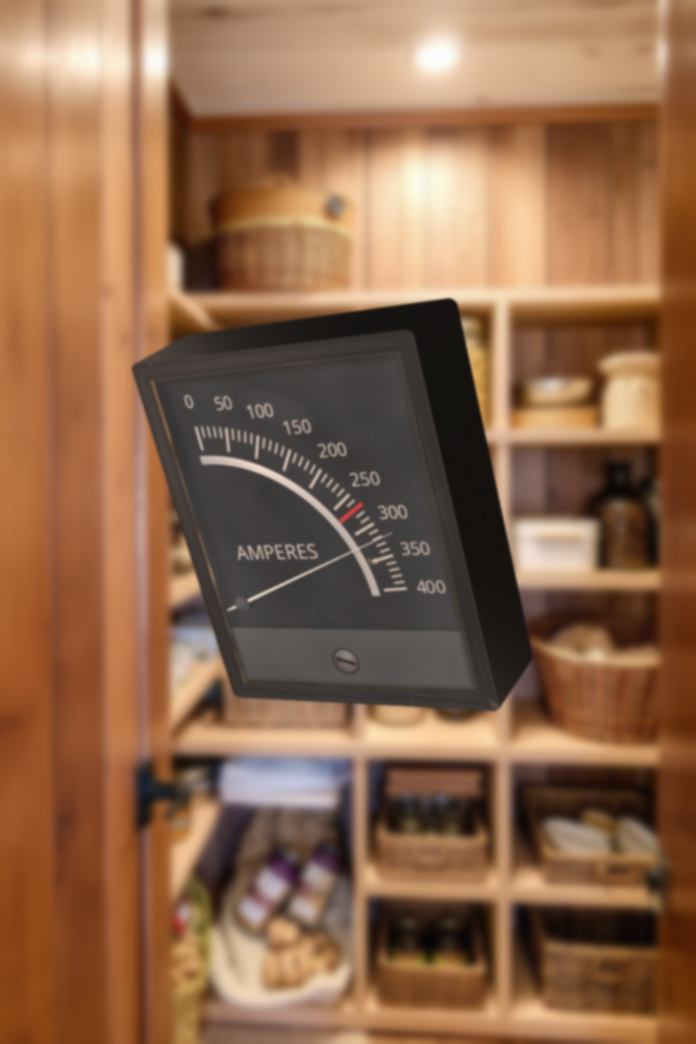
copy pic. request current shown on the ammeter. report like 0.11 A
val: 320 A
